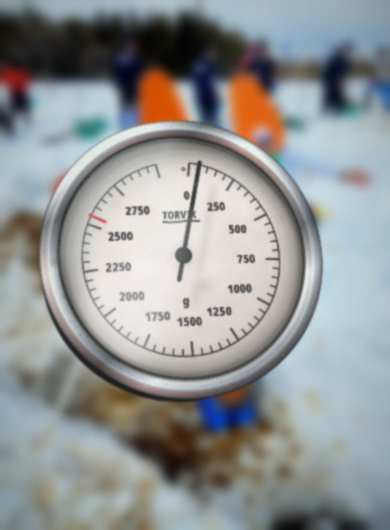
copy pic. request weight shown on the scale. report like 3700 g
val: 50 g
